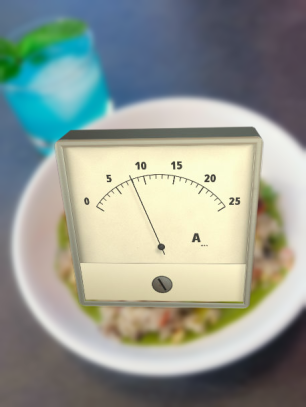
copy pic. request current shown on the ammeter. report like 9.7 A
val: 8 A
